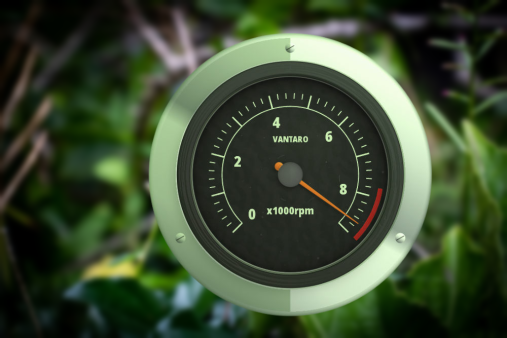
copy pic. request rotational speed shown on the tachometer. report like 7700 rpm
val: 8700 rpm
